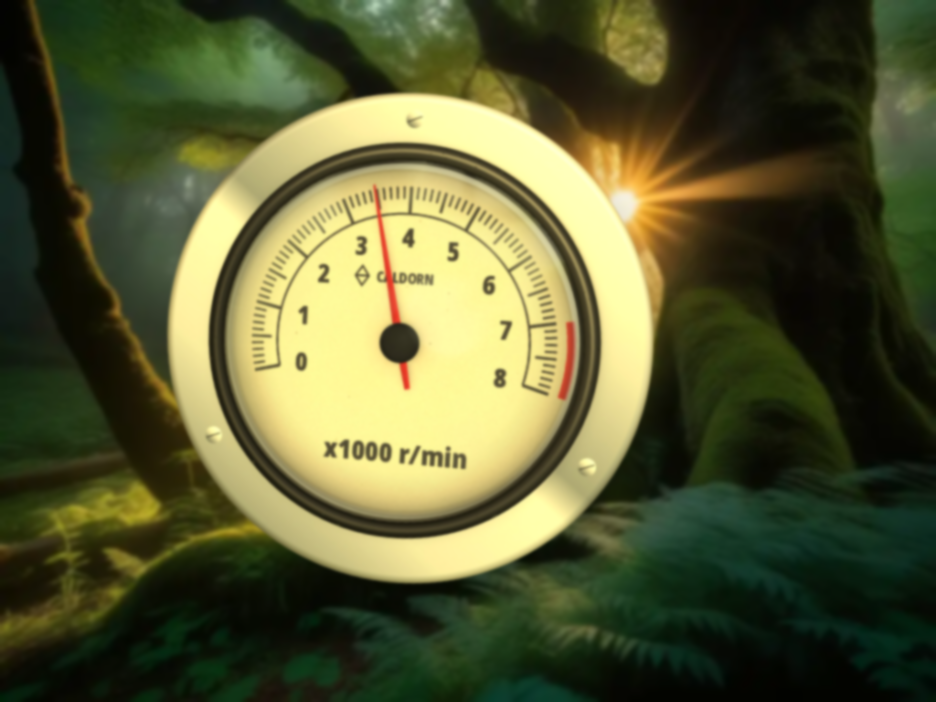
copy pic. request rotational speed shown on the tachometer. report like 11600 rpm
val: 3500 rpm
